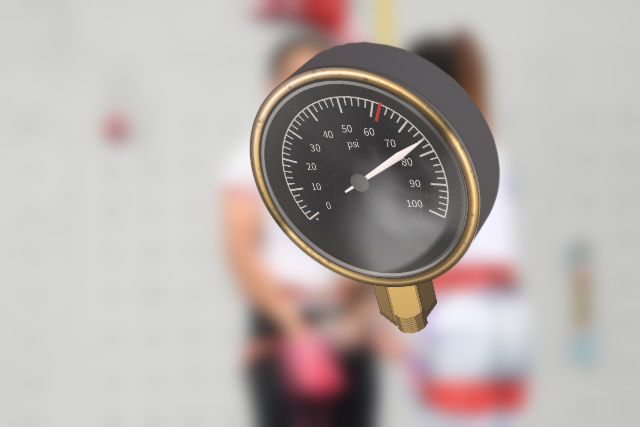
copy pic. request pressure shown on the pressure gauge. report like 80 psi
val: 76 psi
